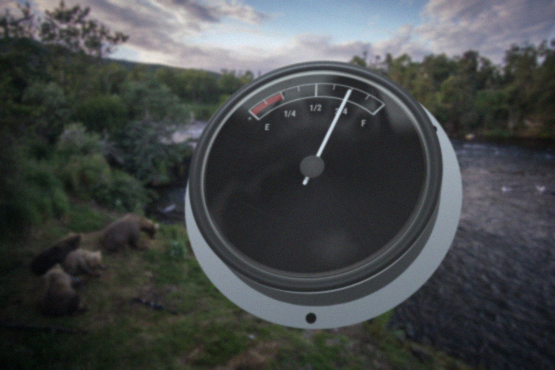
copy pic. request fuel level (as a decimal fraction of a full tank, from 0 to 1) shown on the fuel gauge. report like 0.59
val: 0.75
